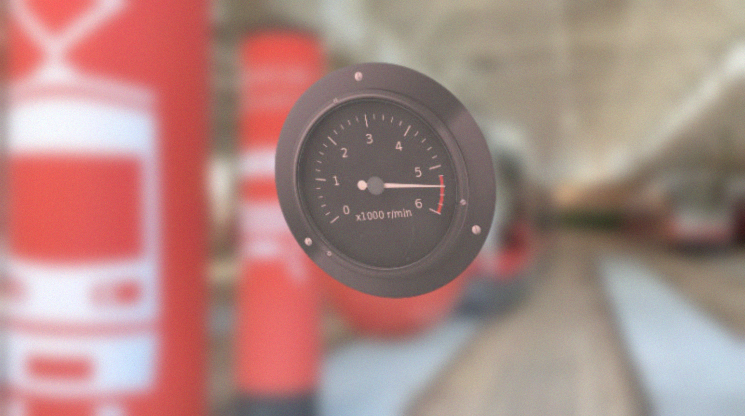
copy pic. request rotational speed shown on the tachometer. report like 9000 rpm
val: 5400 rpm
